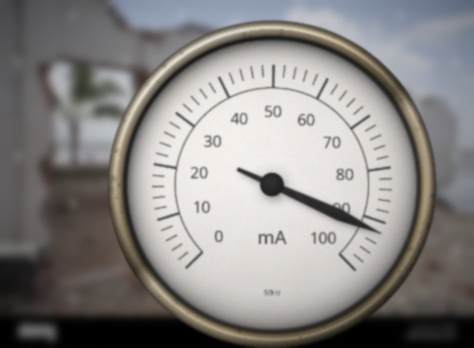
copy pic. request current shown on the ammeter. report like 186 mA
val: 92 mA
